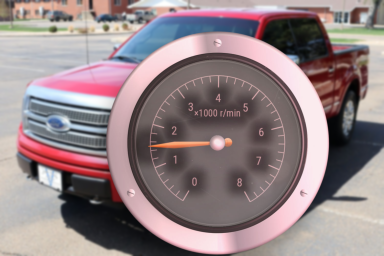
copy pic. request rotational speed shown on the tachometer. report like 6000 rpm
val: 1500 rpm
